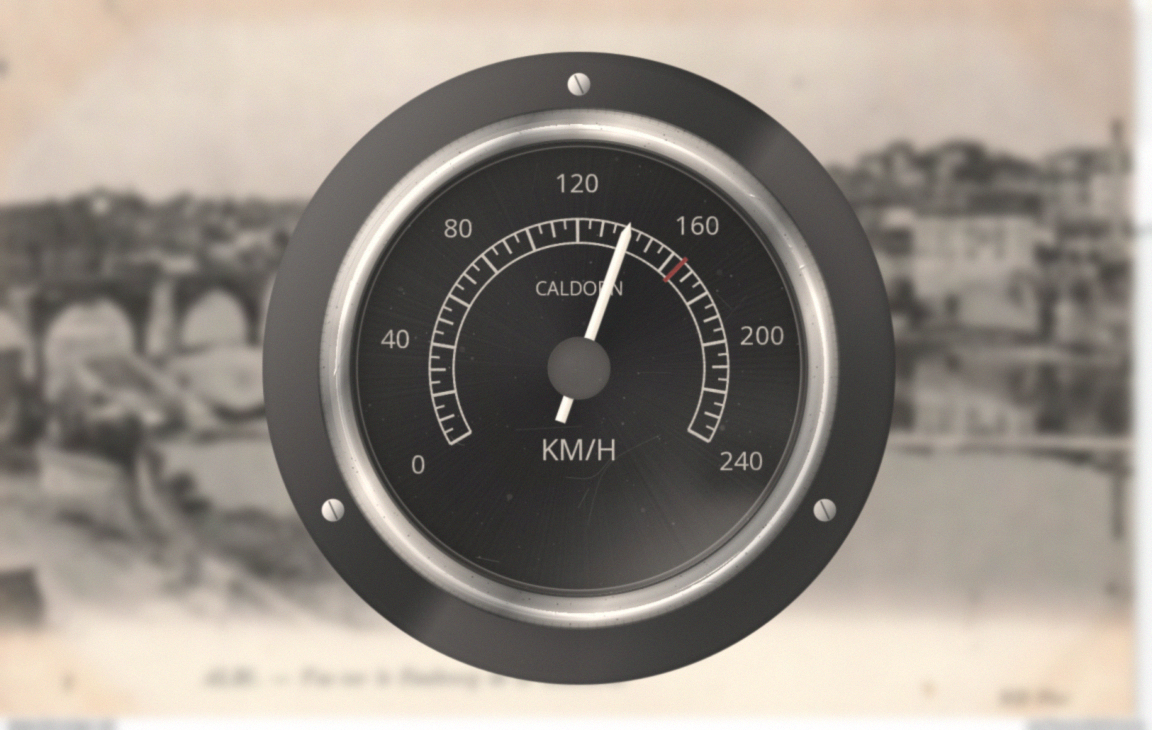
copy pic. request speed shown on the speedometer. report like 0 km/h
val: 140 km/h
